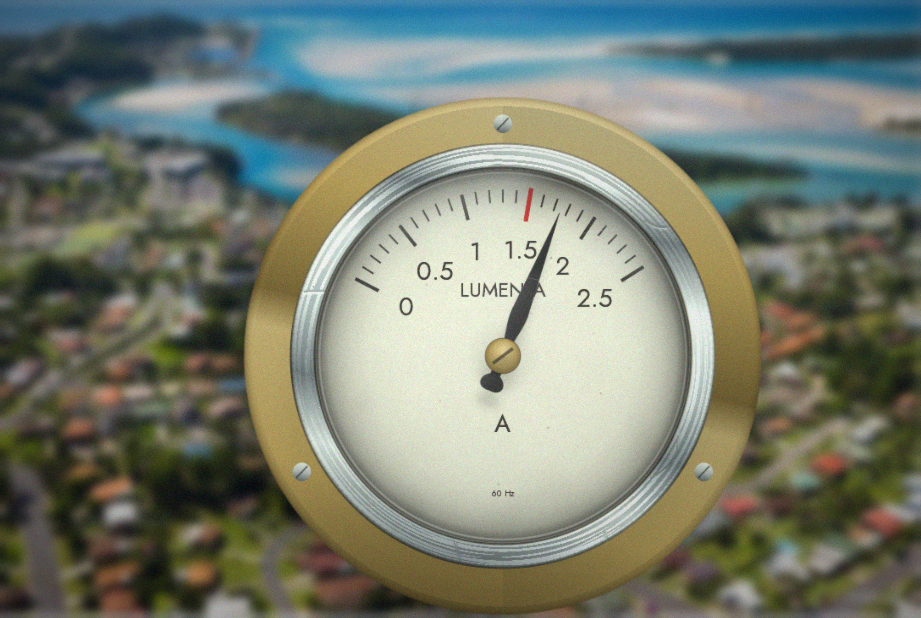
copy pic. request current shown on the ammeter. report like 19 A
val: 1.75 A
